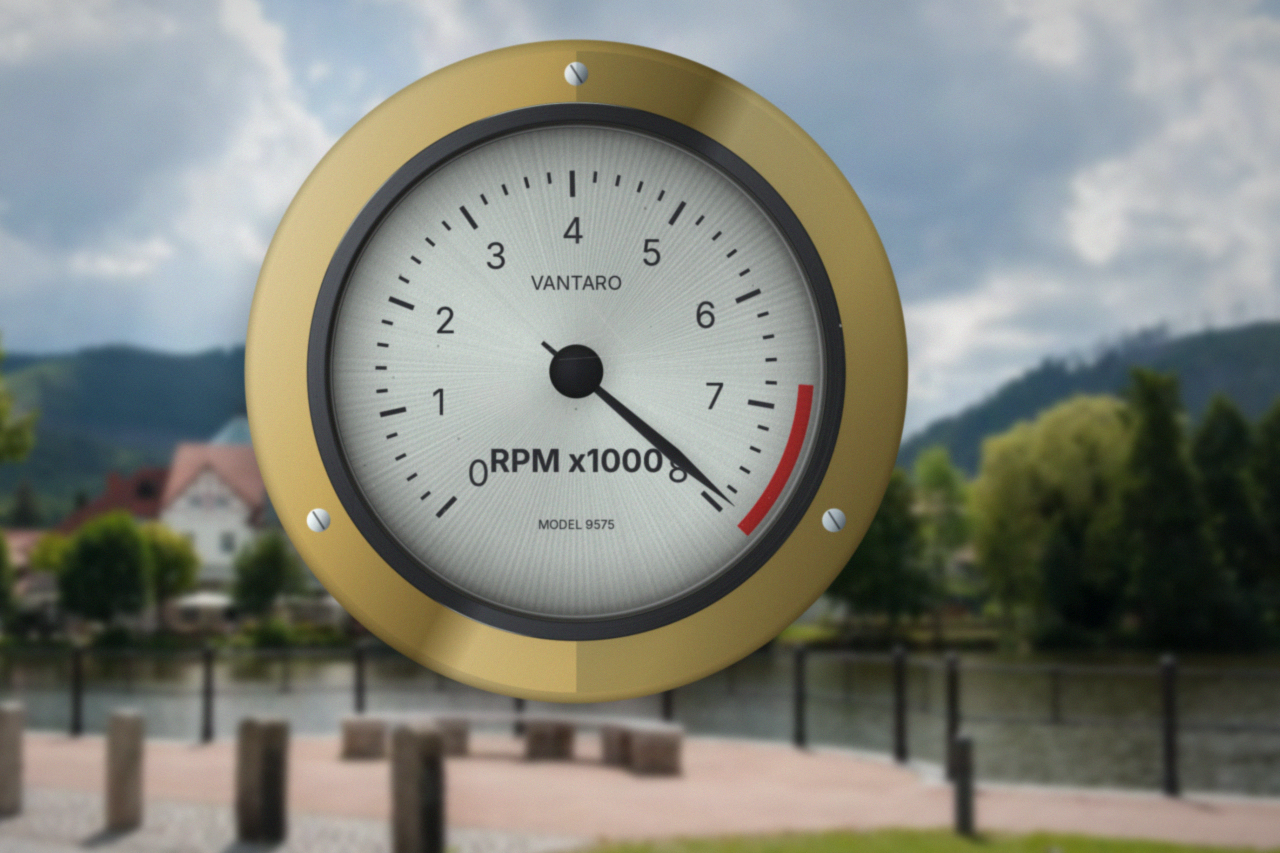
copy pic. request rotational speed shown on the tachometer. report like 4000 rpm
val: 7900 rpm
